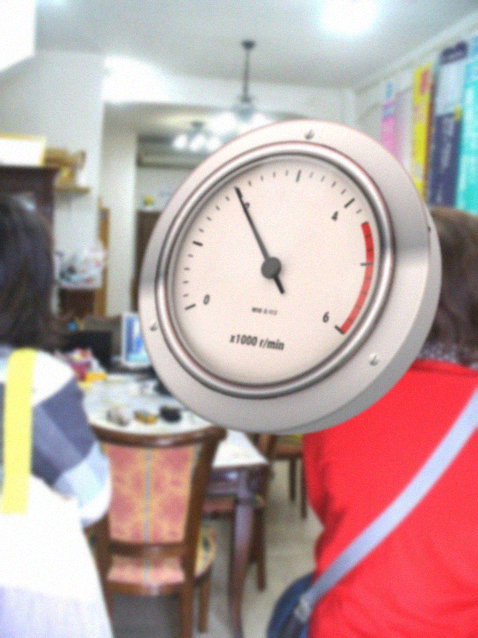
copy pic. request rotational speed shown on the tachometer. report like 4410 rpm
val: 2000 rpm
